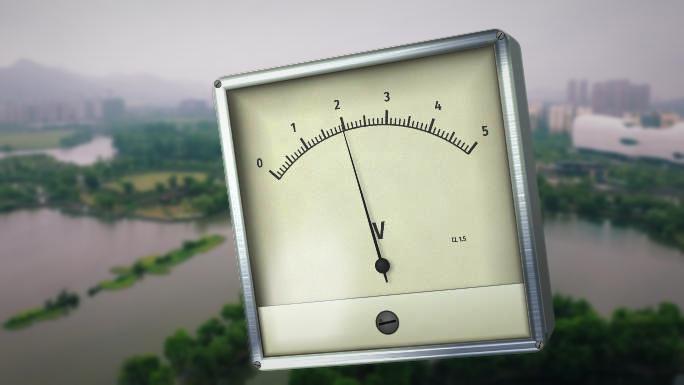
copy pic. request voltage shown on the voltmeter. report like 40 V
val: 2 V
